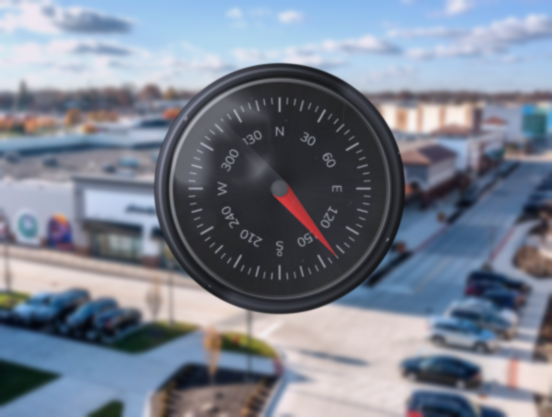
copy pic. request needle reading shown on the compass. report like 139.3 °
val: 140 °
